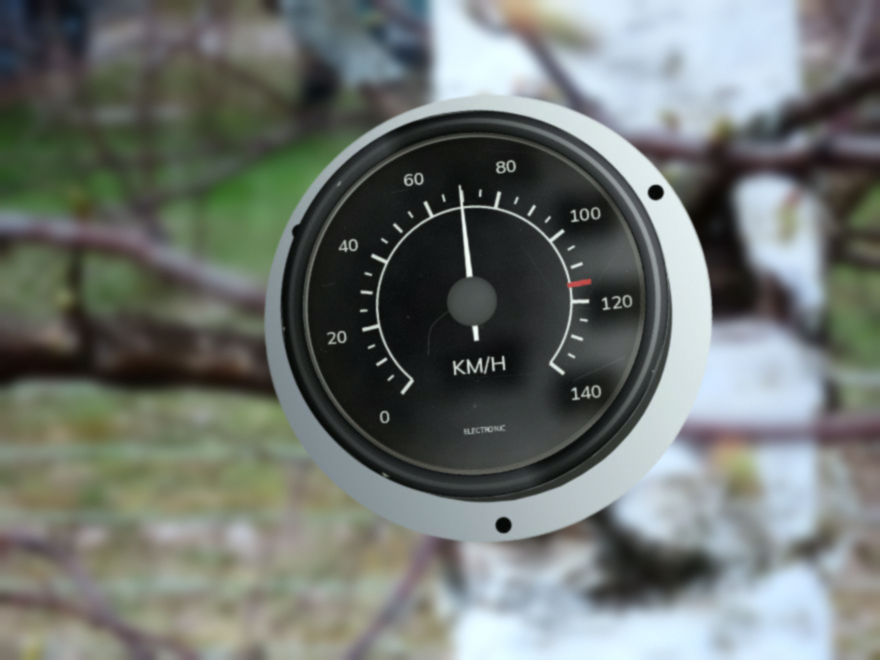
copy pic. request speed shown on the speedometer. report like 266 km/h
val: 70 km/h
